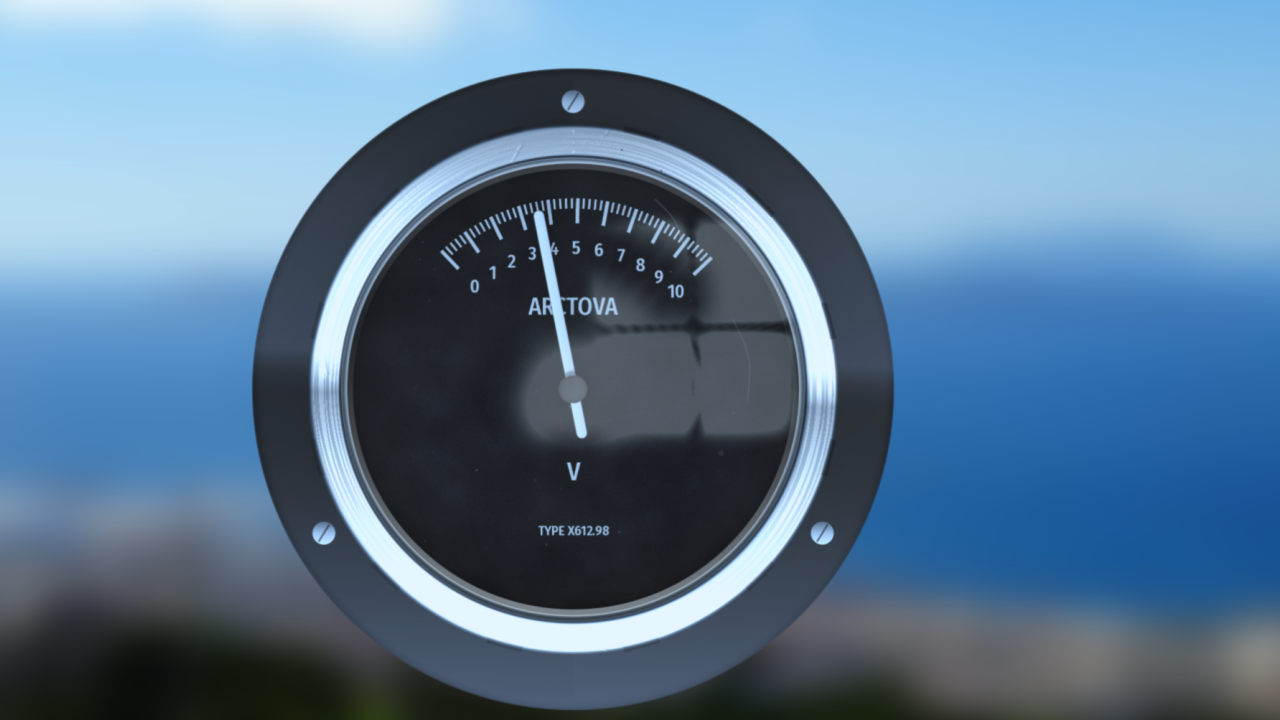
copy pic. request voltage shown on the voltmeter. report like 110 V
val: 3.6 V
